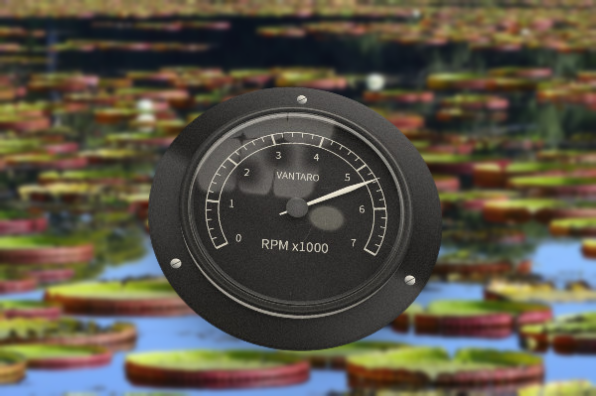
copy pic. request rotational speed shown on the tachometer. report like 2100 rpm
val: 5400 rpm
